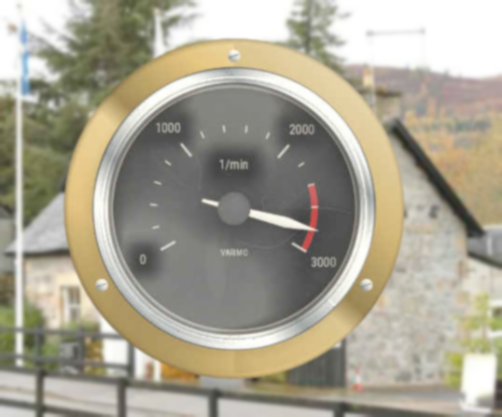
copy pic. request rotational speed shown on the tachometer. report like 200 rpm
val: 2800 rpm
